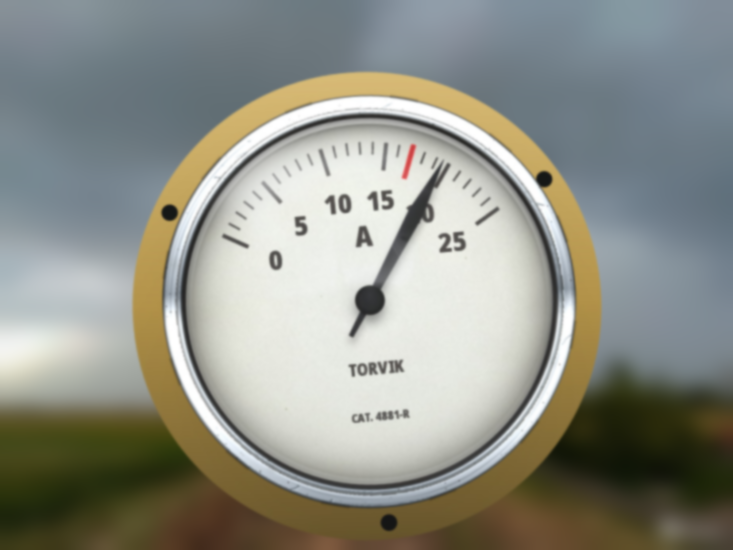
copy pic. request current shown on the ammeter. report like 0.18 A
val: 19.5 A
